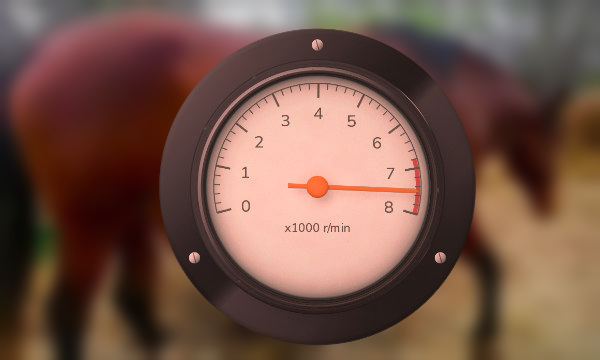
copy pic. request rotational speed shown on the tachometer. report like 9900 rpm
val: 7500 rpm
